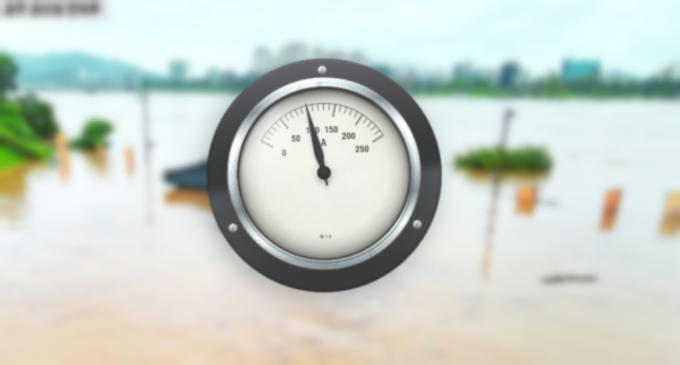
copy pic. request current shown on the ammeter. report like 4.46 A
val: 100 A
